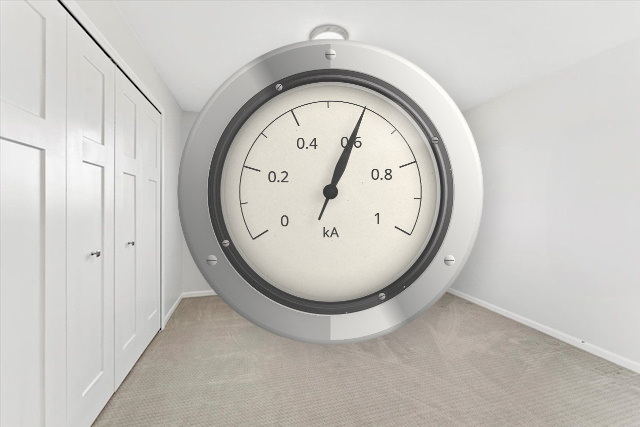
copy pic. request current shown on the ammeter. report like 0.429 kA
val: 0.6 kA
